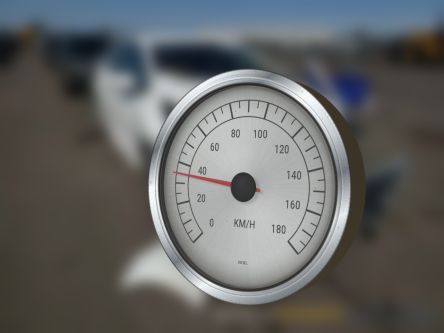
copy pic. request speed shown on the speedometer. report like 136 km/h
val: 35 km/h
